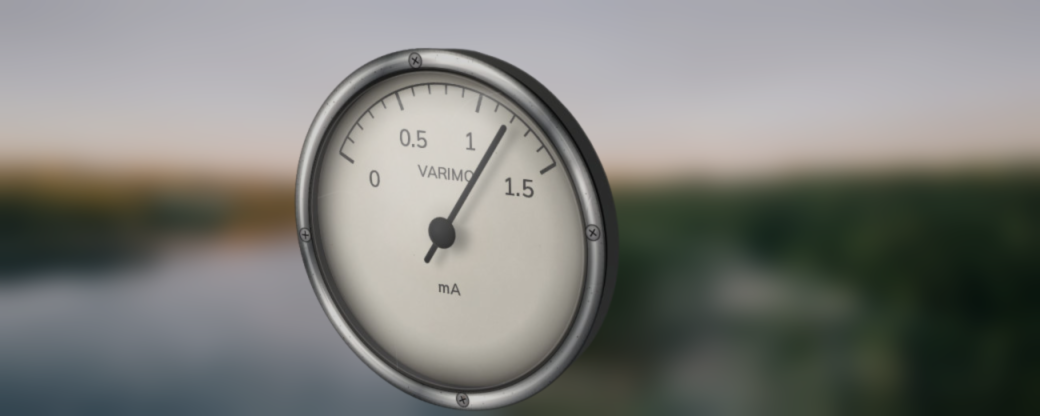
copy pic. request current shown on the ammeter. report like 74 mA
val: 1.2 mA
